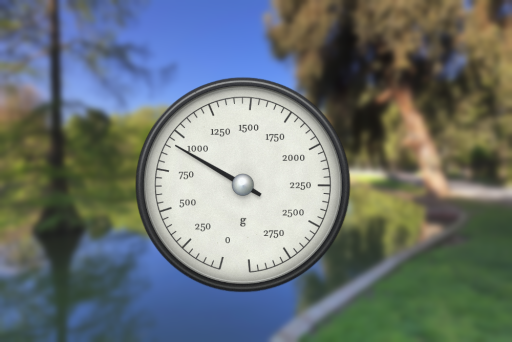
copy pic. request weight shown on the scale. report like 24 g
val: 925 g
